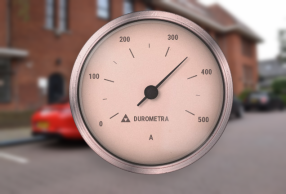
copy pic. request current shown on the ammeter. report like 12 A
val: 350 A
